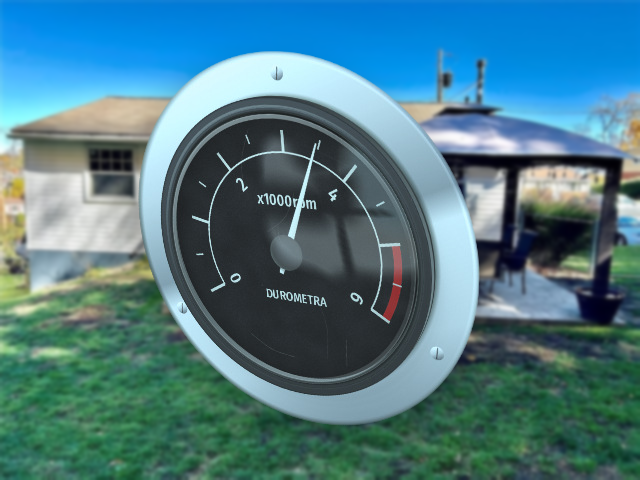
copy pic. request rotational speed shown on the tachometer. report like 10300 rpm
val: 3500 rpm
